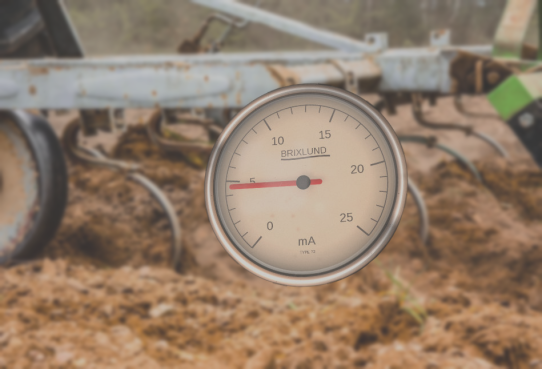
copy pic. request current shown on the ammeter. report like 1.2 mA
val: 4.5 mA
